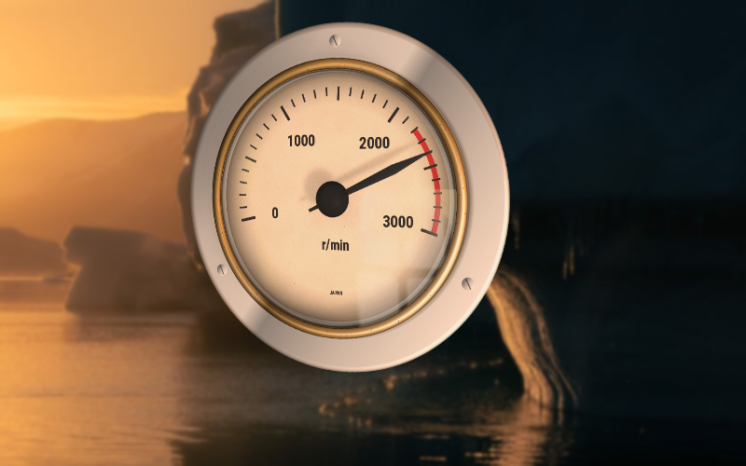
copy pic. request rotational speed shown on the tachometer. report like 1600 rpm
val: 2400 rpm
